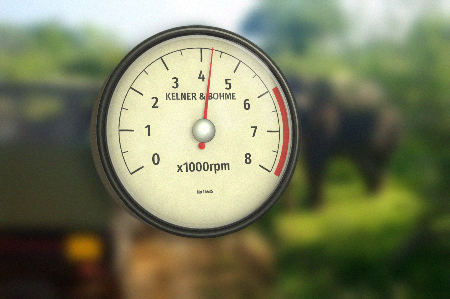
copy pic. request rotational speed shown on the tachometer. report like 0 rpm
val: 4250 rpm
